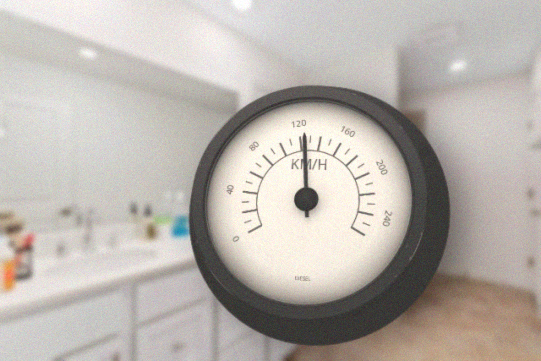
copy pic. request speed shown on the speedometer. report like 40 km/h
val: 125 km/h
